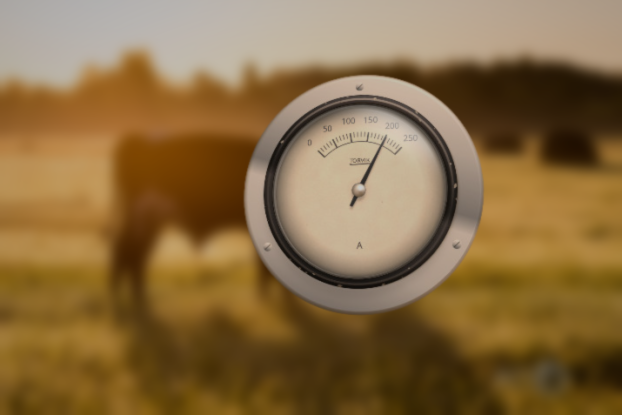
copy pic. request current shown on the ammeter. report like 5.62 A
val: 200 A
